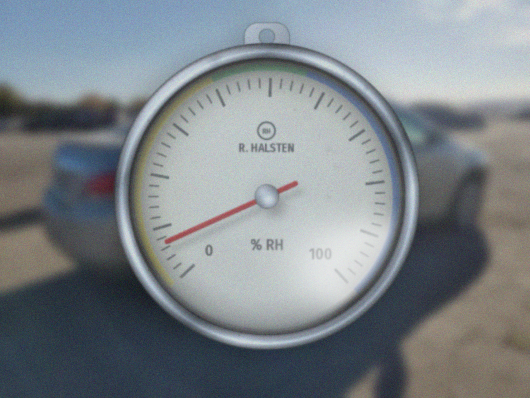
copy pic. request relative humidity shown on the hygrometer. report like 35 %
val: 7 %
